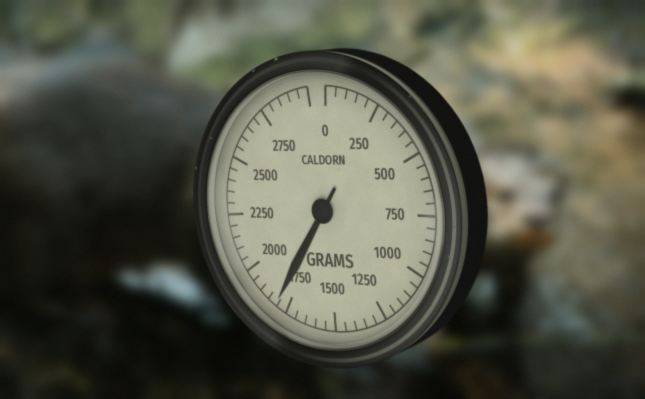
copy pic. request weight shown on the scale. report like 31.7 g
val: 1800 g
